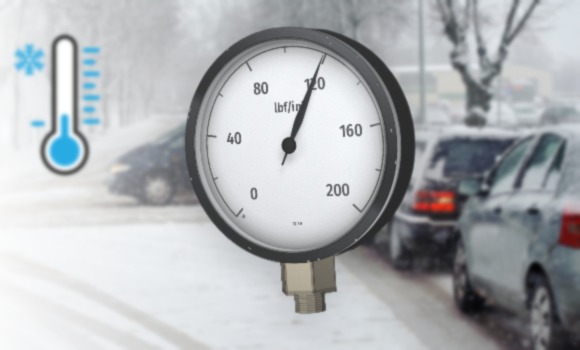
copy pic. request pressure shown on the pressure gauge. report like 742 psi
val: 120 psi
